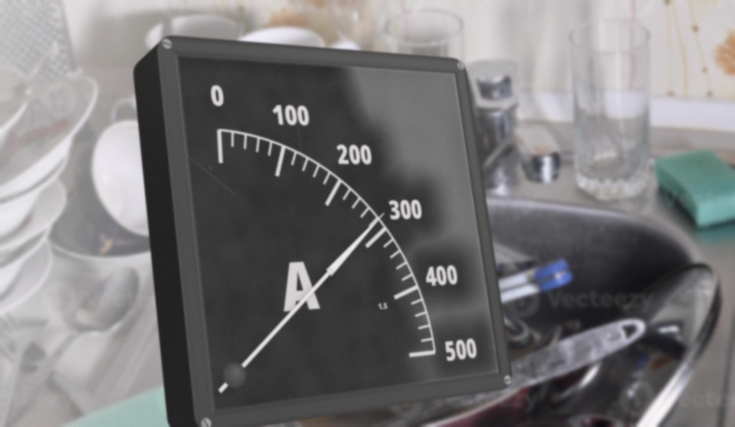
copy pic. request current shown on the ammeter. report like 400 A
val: 280 A
